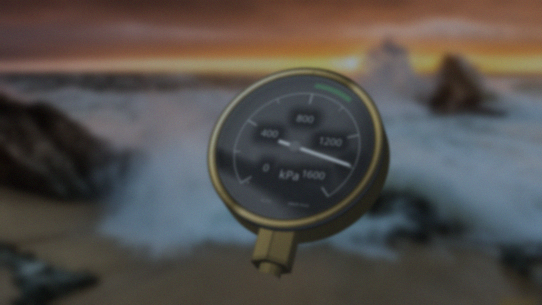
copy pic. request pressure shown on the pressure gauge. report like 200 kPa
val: 1400 kPa
